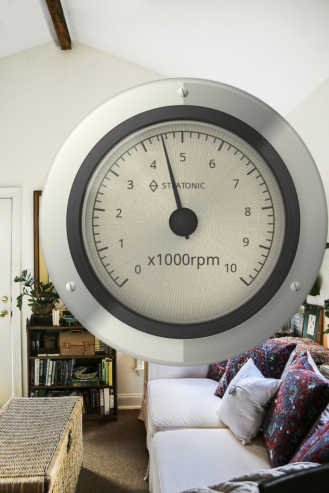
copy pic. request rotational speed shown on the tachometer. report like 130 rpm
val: 4500 rpm
